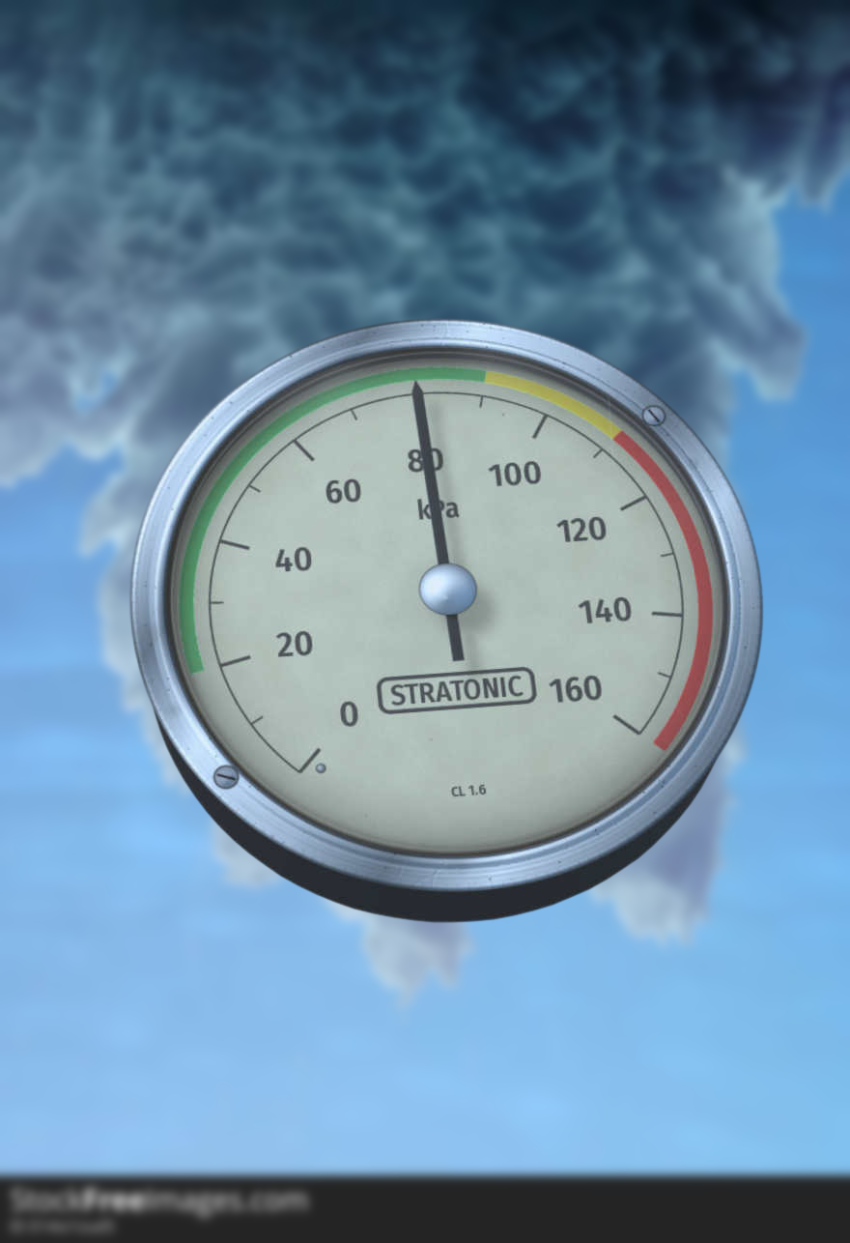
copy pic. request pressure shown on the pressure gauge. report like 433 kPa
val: 80 kPa
